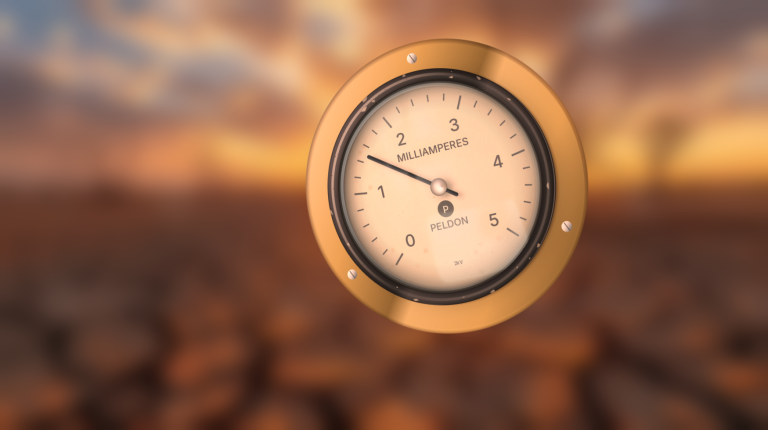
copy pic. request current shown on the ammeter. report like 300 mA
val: 1.5 mA
